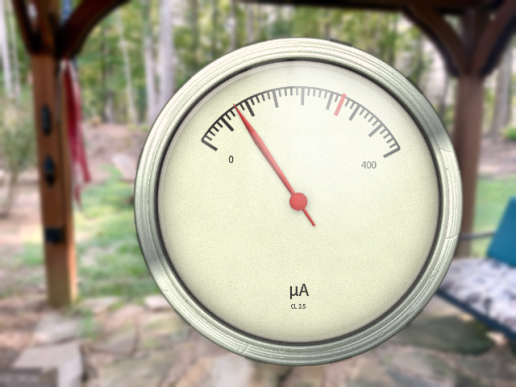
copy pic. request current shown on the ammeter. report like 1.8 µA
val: 80 µA
